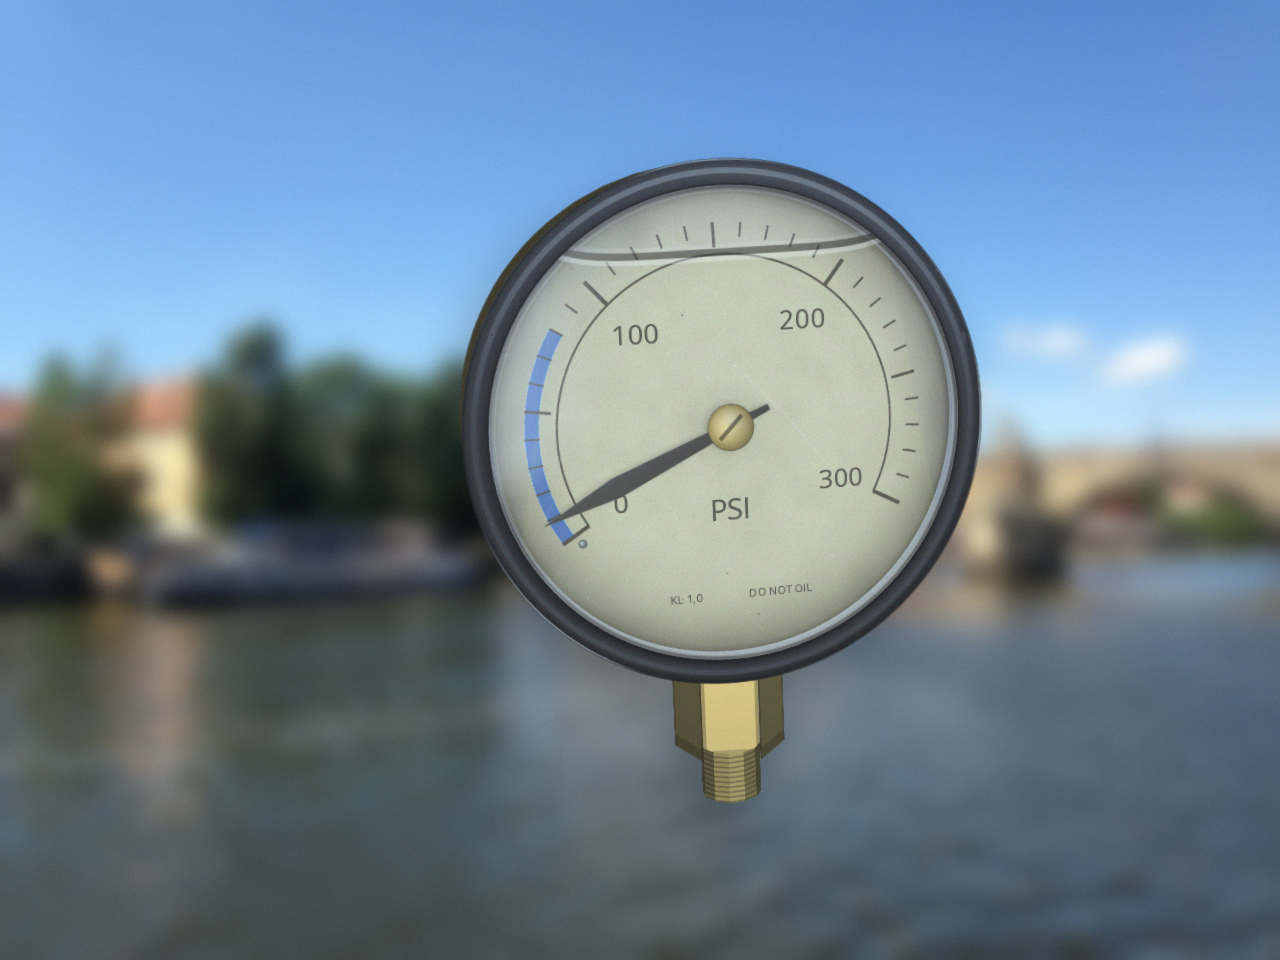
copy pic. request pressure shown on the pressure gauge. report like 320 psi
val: 10 psi
